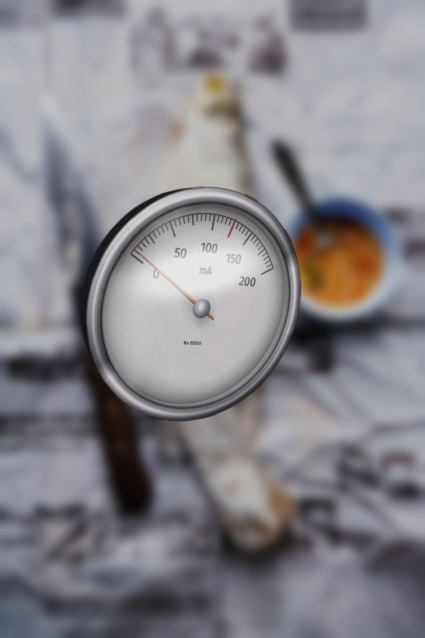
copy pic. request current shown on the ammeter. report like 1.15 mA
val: 5 mA
